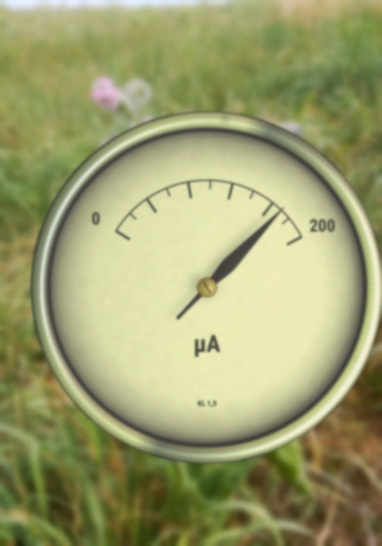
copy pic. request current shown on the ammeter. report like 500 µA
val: 170 µA
